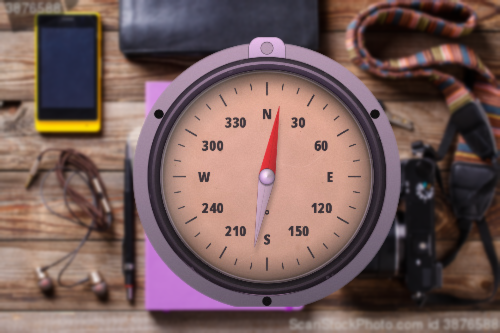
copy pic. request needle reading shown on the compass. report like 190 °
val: 10 °
